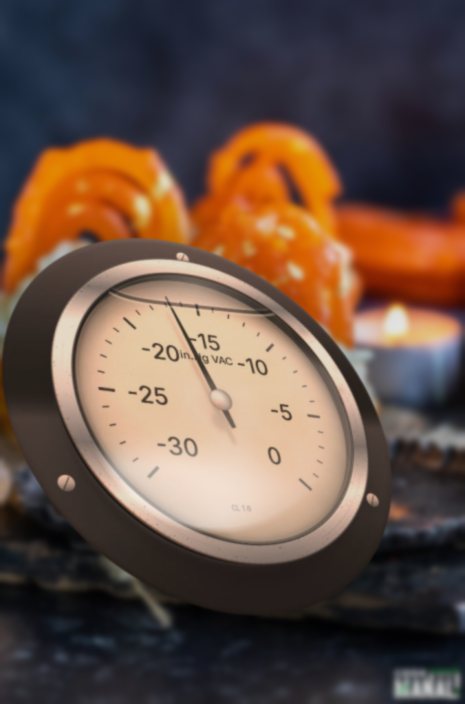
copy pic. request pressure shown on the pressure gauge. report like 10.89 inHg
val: -17 inHg
